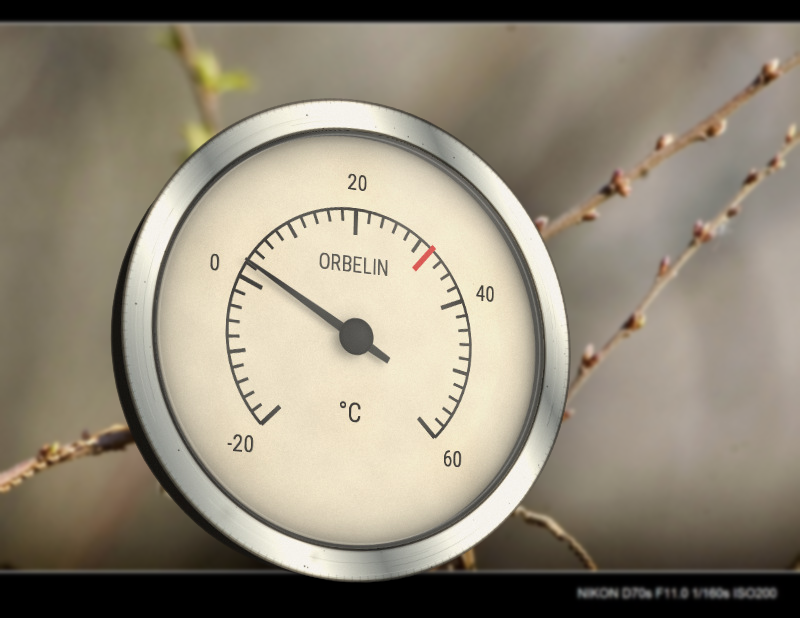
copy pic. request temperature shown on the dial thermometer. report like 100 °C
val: 2 °C
